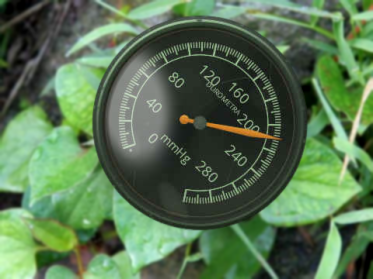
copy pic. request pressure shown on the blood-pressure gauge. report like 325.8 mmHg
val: 210 mmHg
